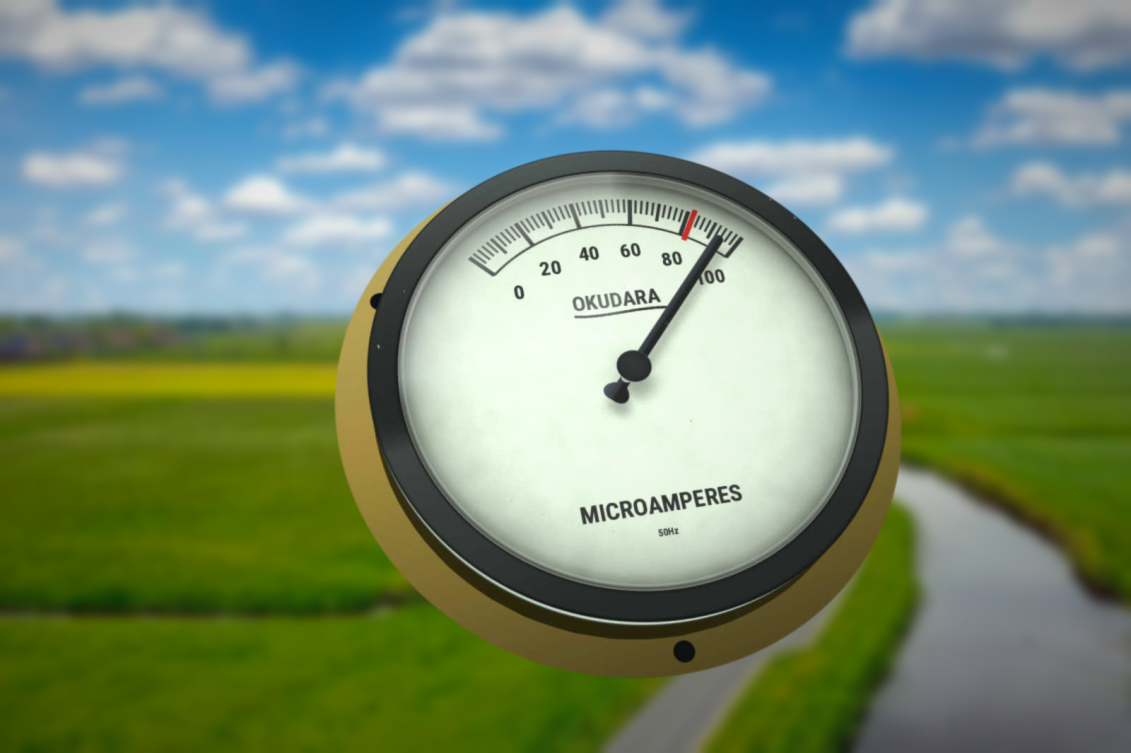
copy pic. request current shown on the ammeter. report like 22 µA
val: 94 µA
